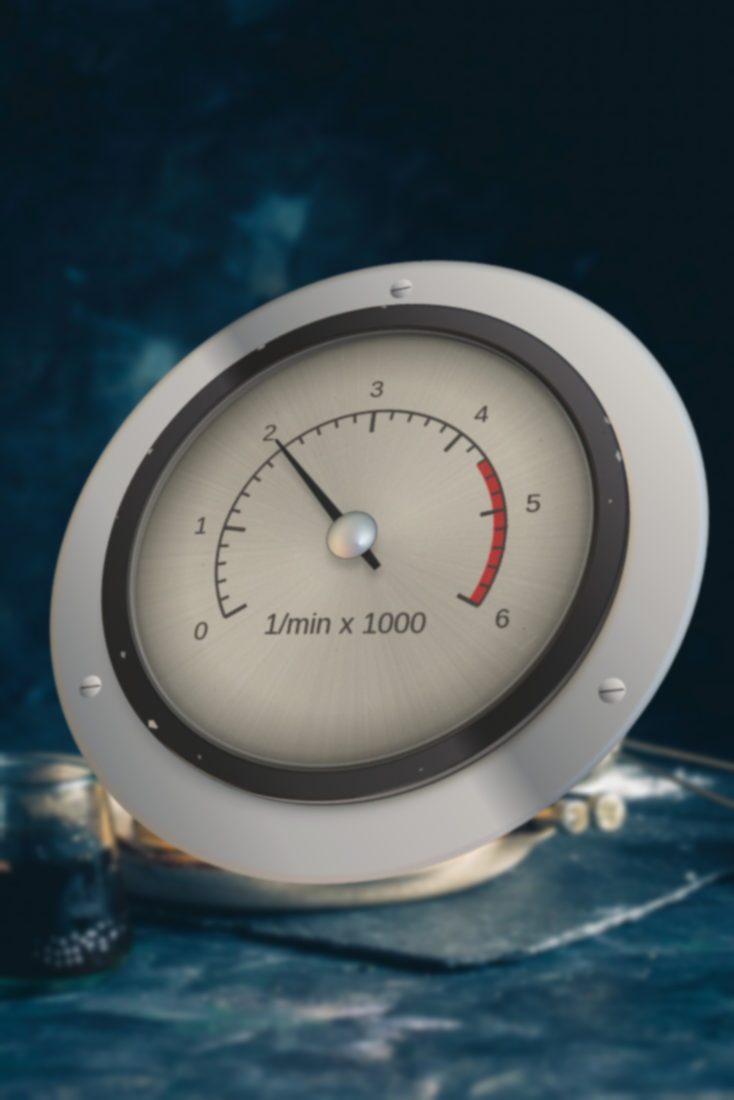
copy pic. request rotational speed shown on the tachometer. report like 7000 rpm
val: 2000 rpm
